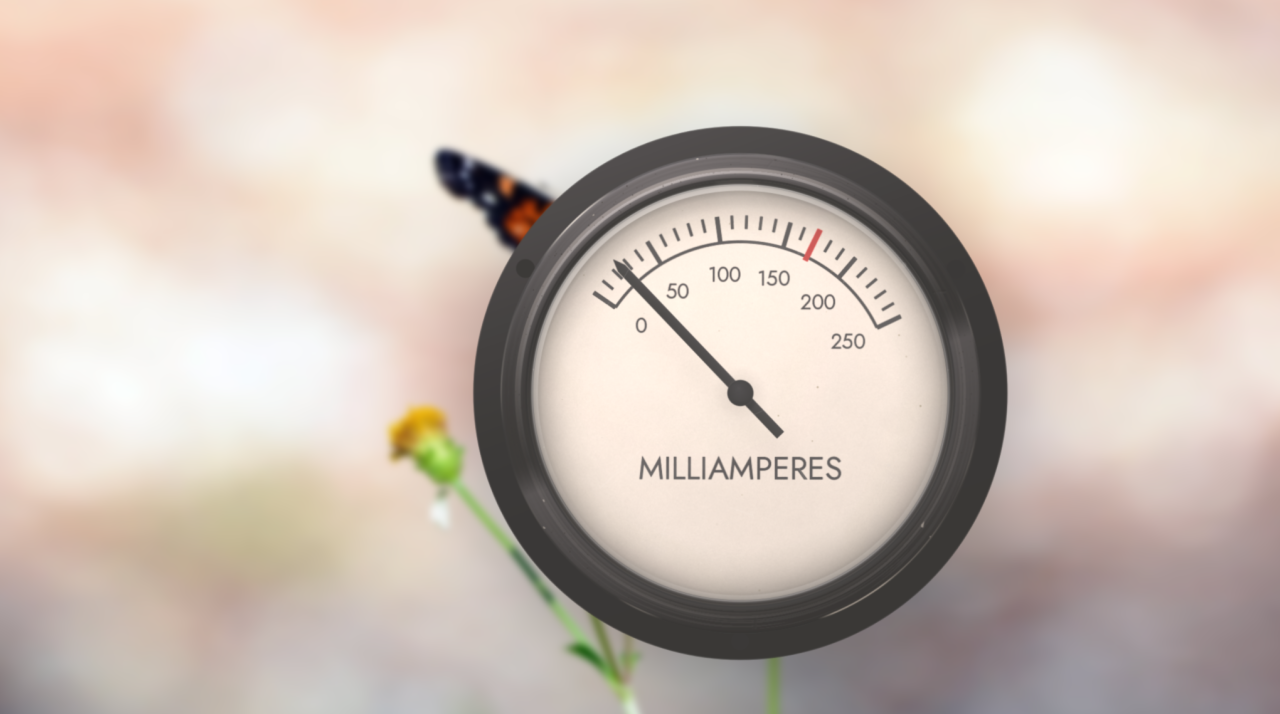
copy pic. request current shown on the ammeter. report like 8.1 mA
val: 25 mA
